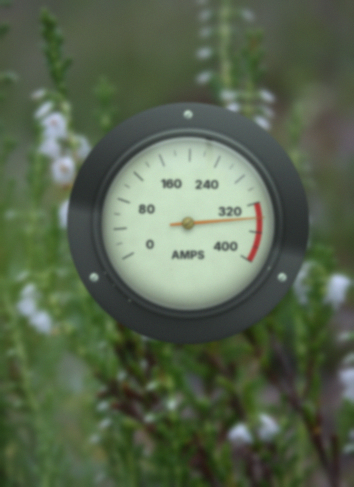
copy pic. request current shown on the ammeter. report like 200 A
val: 340 A
